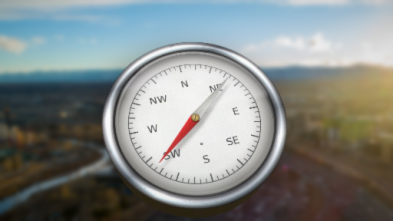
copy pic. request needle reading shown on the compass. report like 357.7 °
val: 230 °
